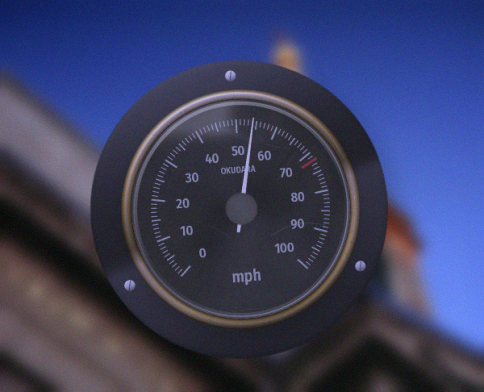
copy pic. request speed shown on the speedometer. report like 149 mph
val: 54 mph
